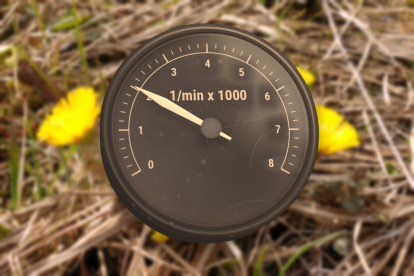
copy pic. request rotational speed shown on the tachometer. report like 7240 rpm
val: 2000 rpm
